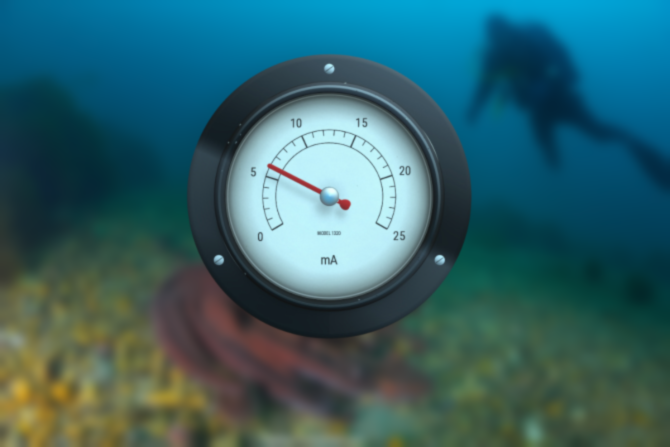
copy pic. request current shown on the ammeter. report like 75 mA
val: 6 mA
